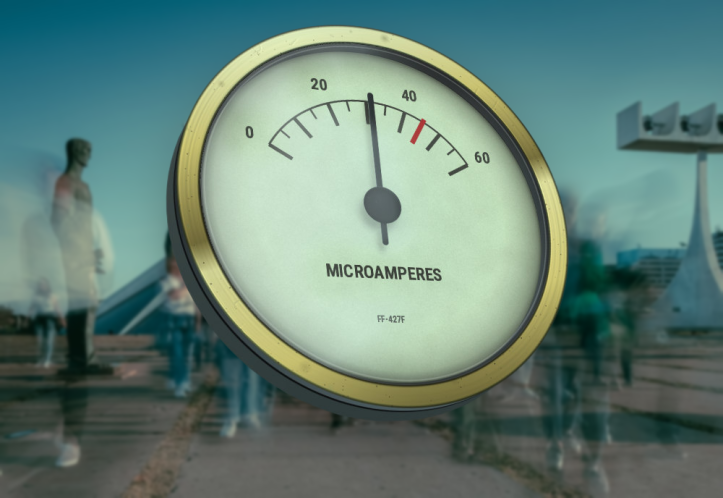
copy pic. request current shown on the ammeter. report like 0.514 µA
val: 30 µA
